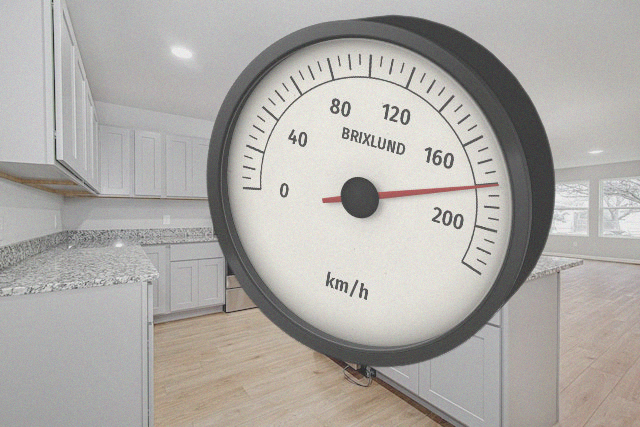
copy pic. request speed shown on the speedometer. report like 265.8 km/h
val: 180 km/h
